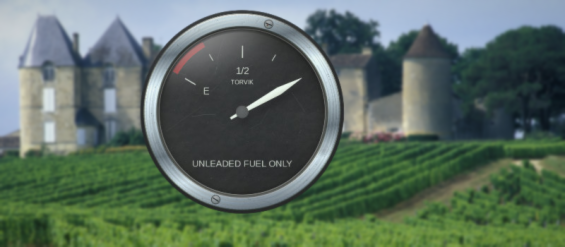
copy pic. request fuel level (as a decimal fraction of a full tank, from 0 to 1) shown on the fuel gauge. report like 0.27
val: 1
